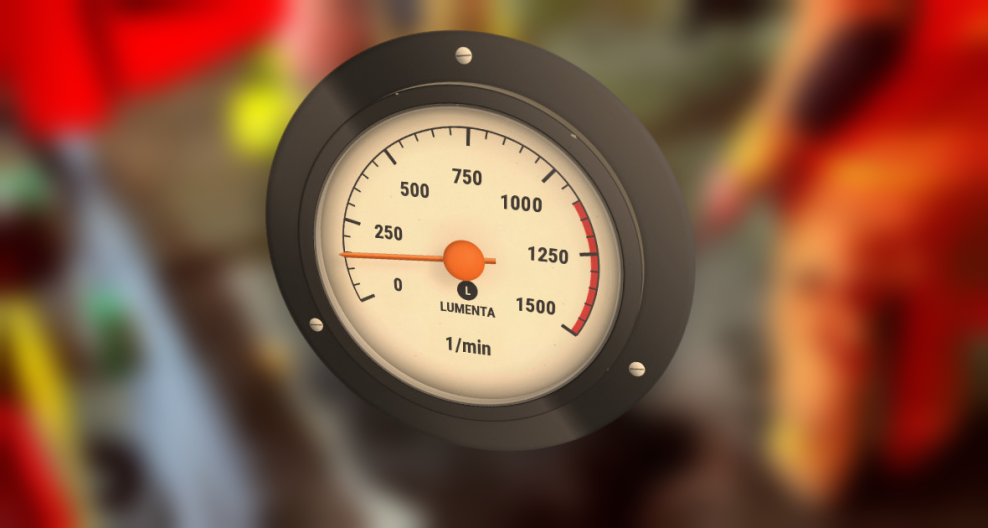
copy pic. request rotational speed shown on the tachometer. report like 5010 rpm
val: 150 rpm
